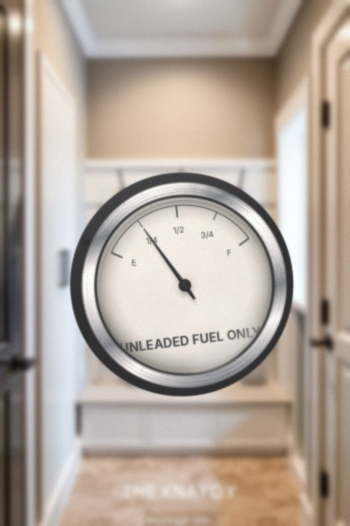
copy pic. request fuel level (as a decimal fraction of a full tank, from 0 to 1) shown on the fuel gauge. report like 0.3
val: 0.25
